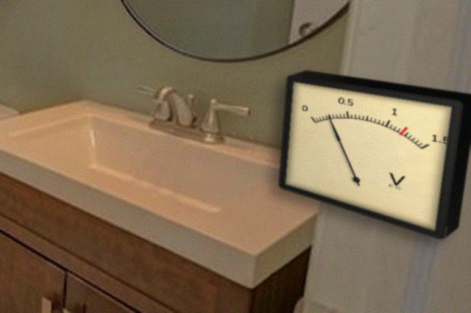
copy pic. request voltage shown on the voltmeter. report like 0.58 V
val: 0.25 V
